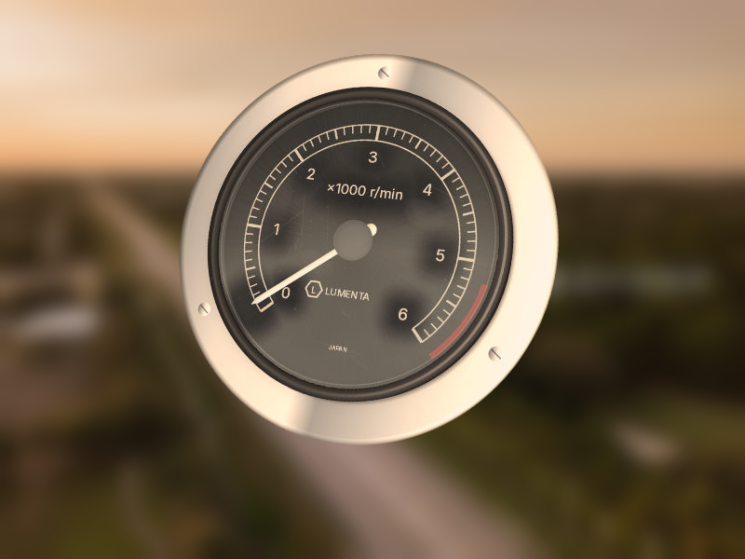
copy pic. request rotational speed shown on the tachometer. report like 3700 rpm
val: 100 rpm
